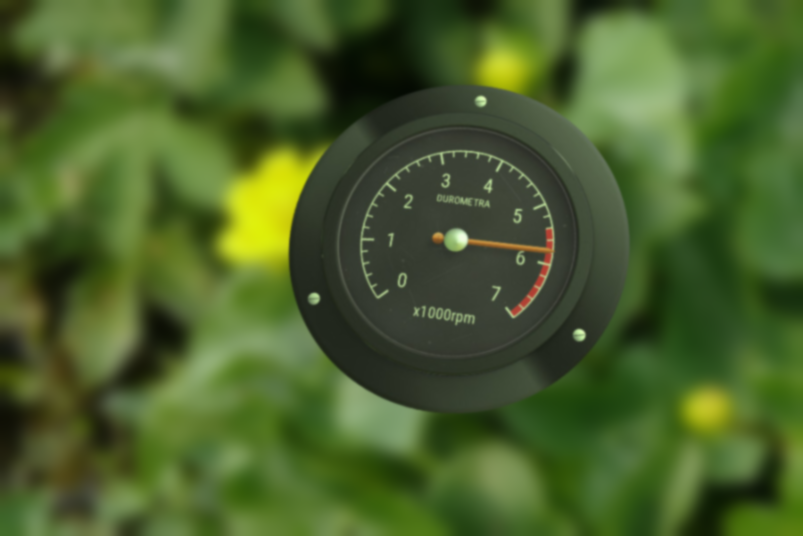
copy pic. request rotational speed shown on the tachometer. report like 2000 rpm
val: 5800 rpm
